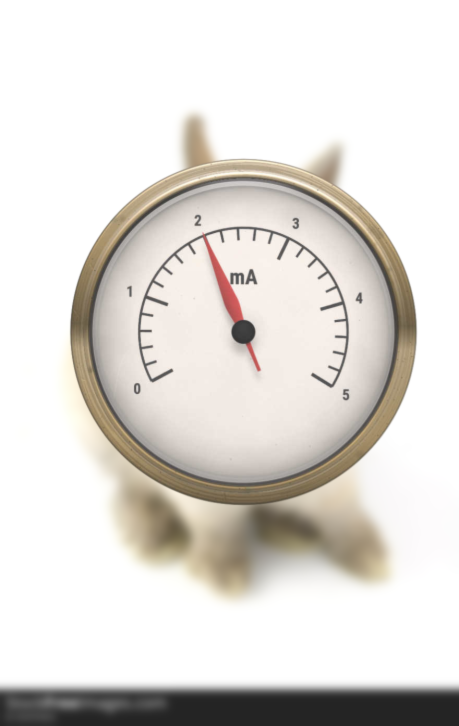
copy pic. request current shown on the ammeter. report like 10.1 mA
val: 2 mA
